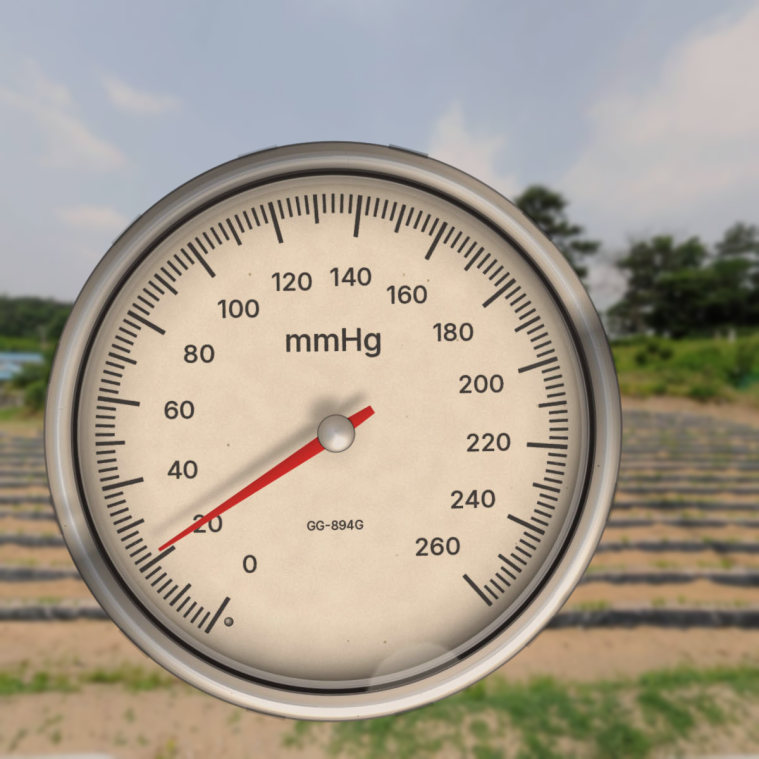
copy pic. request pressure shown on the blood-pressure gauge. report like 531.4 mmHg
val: 22 mmHg
